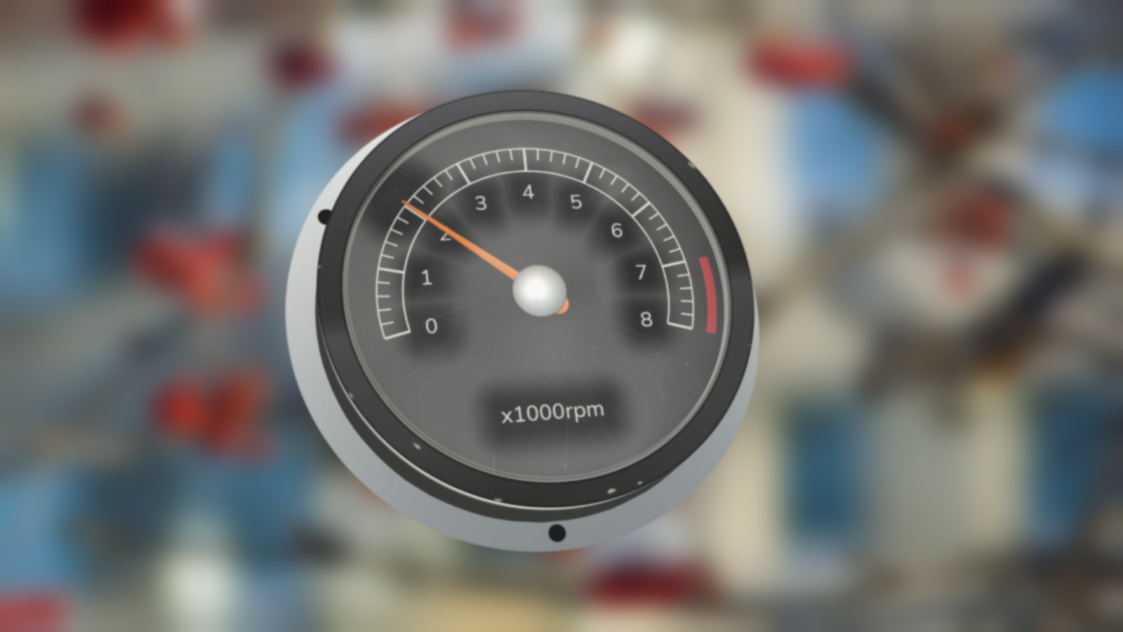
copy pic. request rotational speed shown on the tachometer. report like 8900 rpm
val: 2000 rpm
